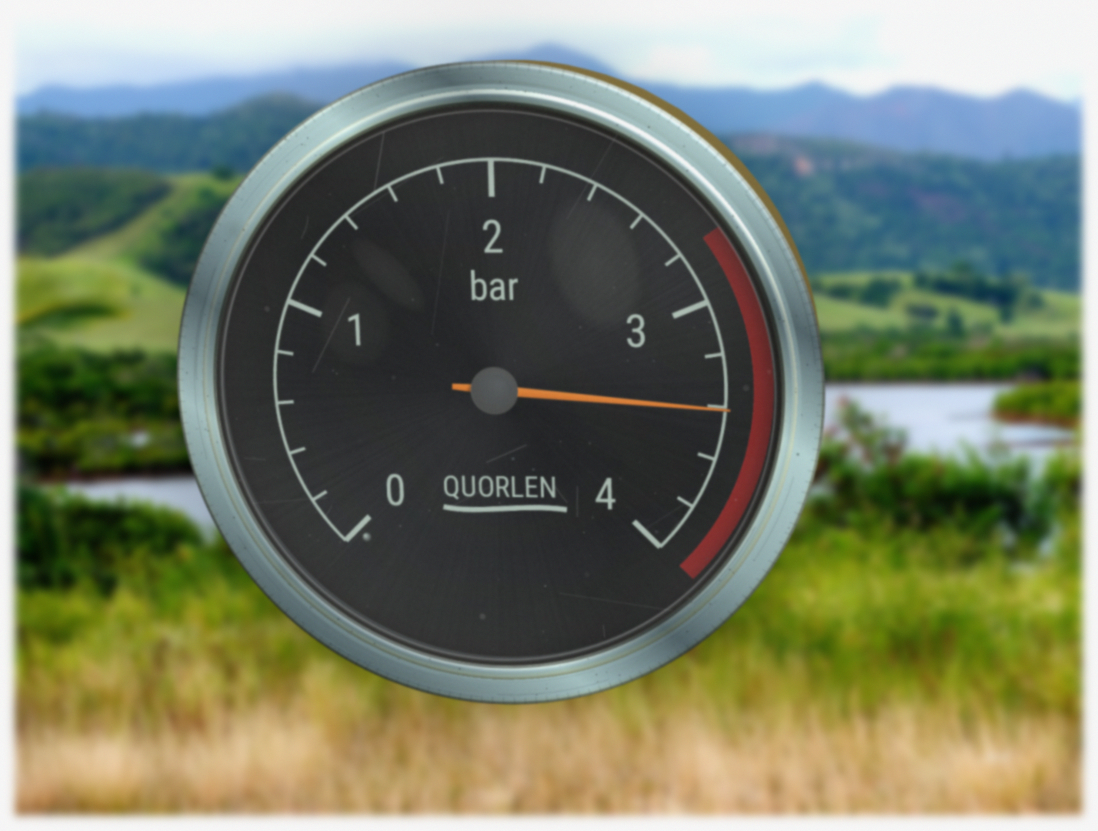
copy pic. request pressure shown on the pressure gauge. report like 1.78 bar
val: 3.4 bar
